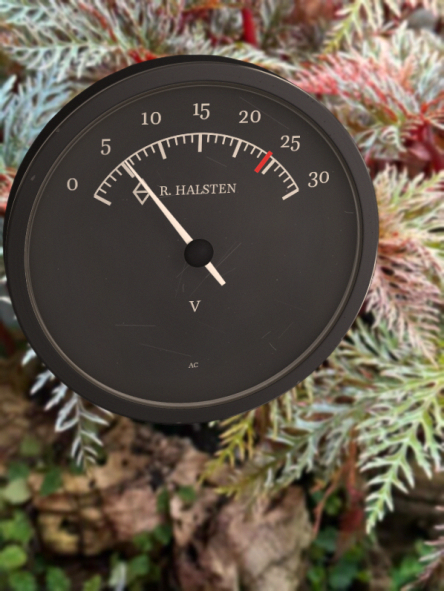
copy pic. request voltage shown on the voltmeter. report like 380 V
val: 5.5 V
